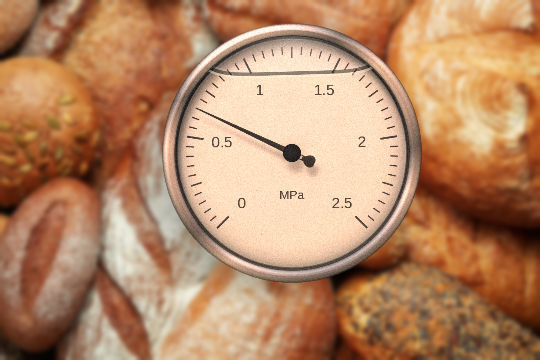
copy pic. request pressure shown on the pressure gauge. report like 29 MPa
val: 0.65 MPa
